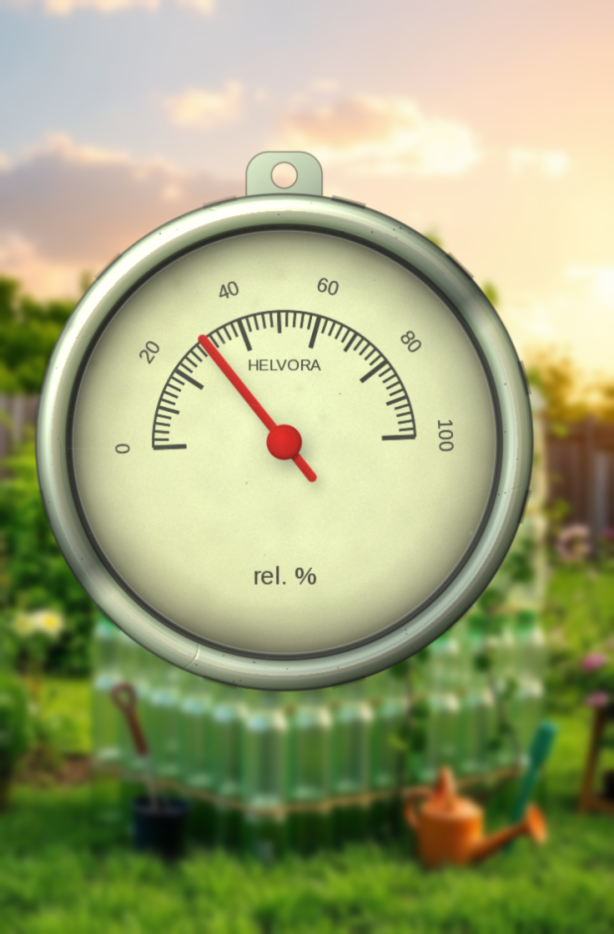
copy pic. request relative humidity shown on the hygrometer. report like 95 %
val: 30 %
